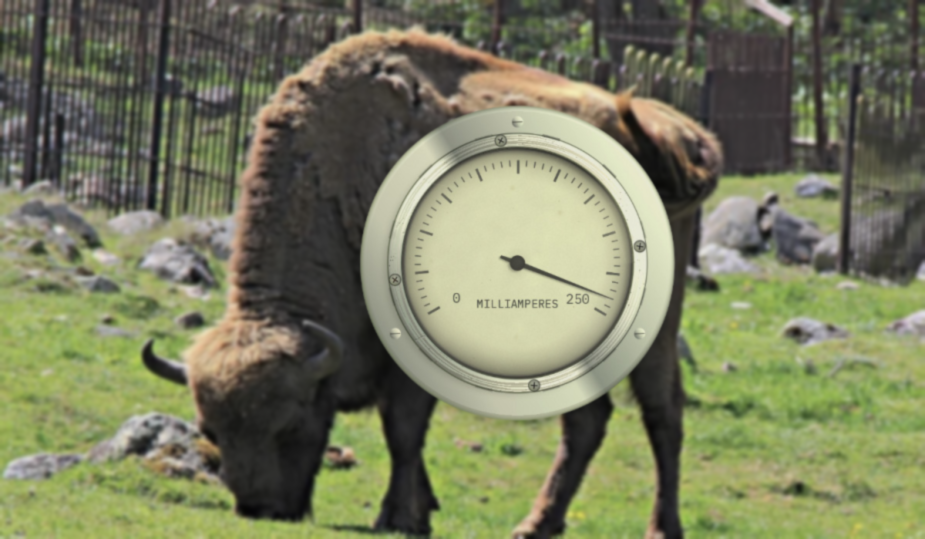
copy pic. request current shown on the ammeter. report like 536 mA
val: 240 mA
